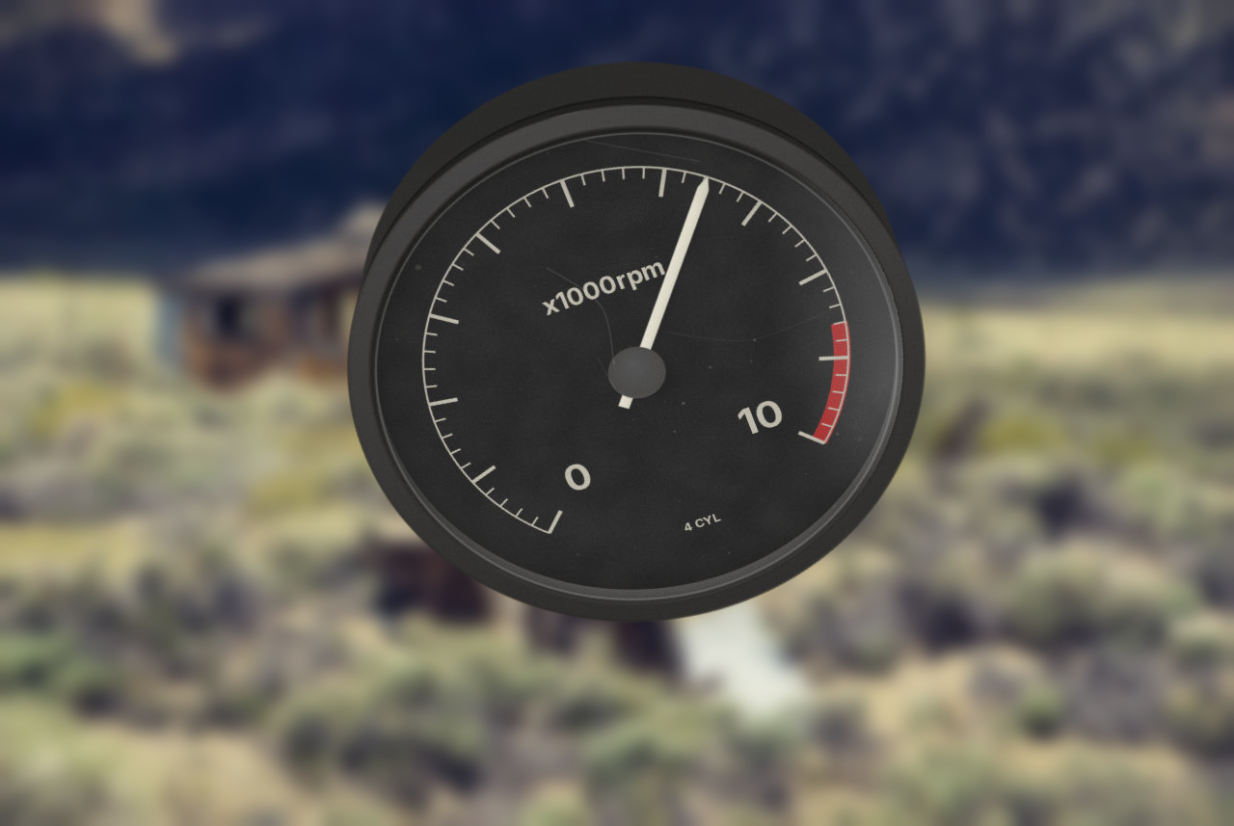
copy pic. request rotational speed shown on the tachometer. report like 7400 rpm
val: 6400 rpm
